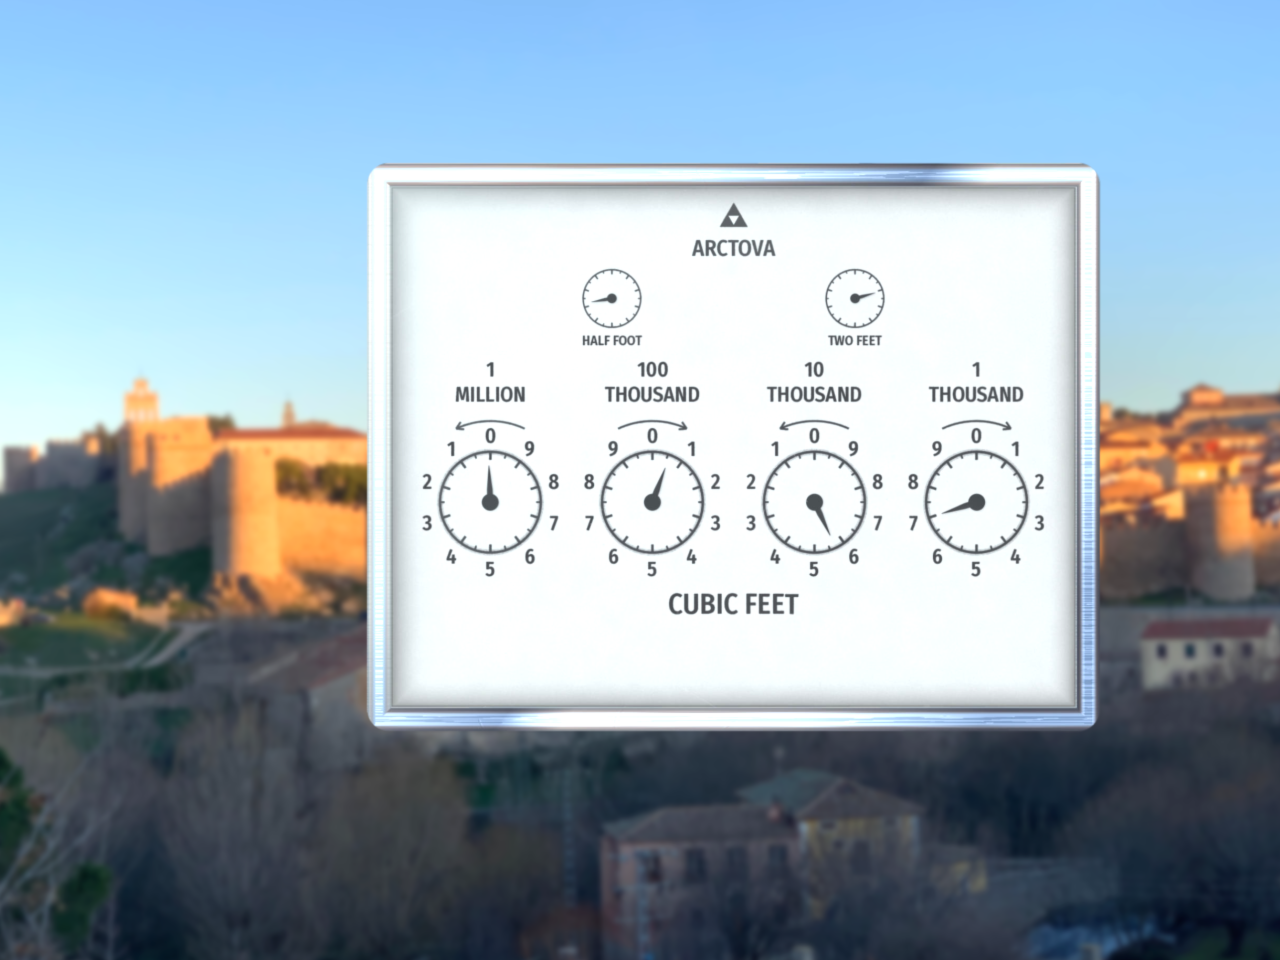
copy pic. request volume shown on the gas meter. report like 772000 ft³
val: 5700 ft³
